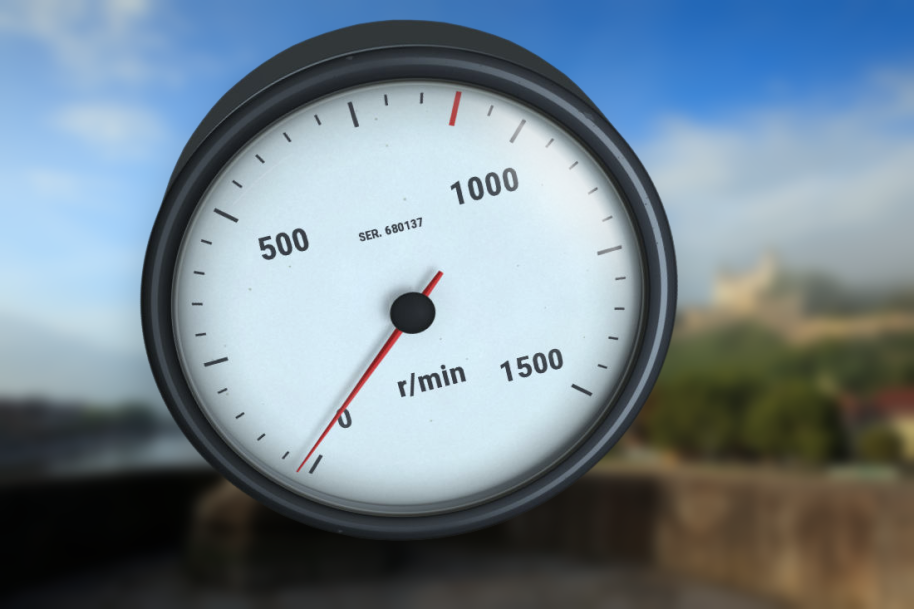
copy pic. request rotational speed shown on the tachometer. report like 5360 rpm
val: 25 rpm
